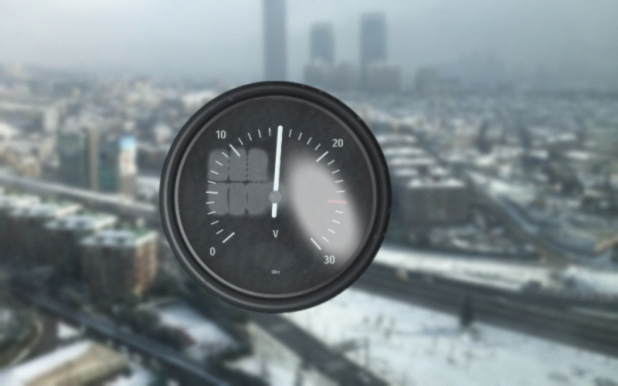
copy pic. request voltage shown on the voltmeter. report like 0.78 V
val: 15 V
